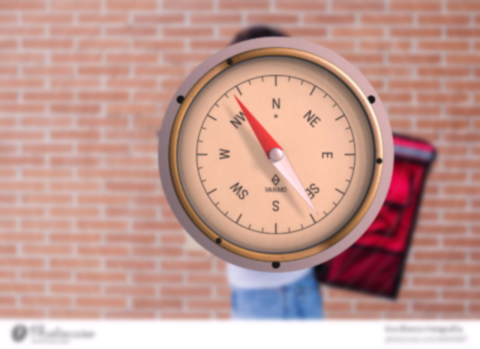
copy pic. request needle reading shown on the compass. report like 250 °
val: 325 °
